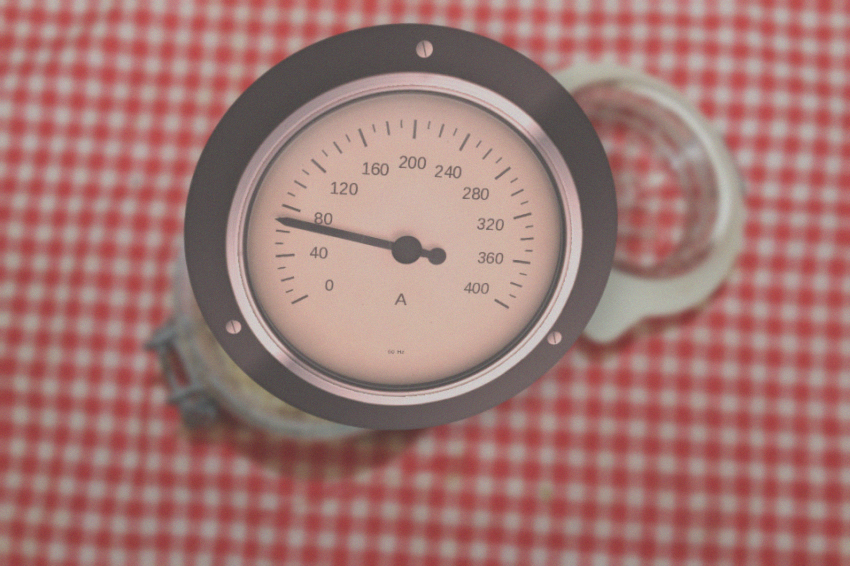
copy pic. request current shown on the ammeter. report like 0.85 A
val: 70 A
